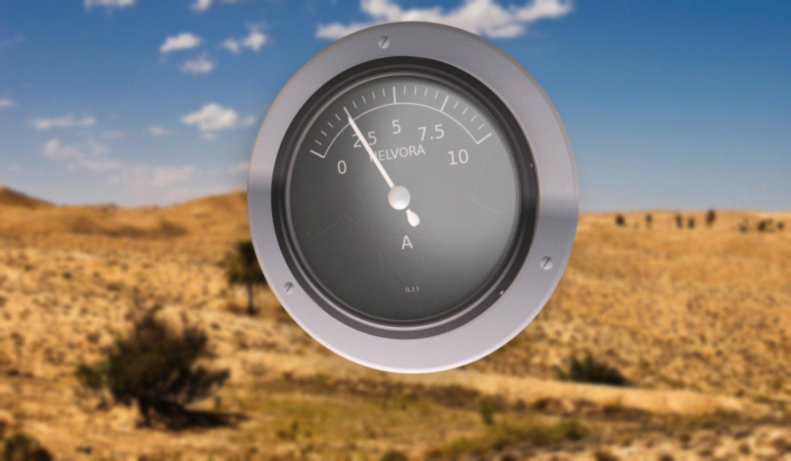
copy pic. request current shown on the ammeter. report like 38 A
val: 2.5 A
